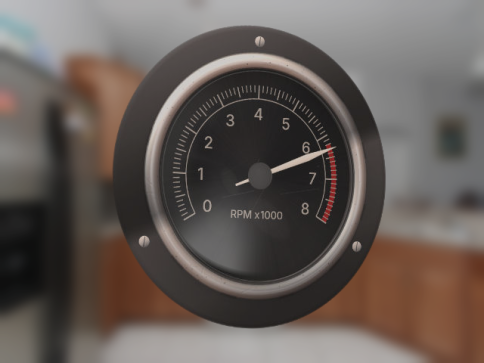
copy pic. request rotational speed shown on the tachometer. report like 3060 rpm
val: 6300 rpm
